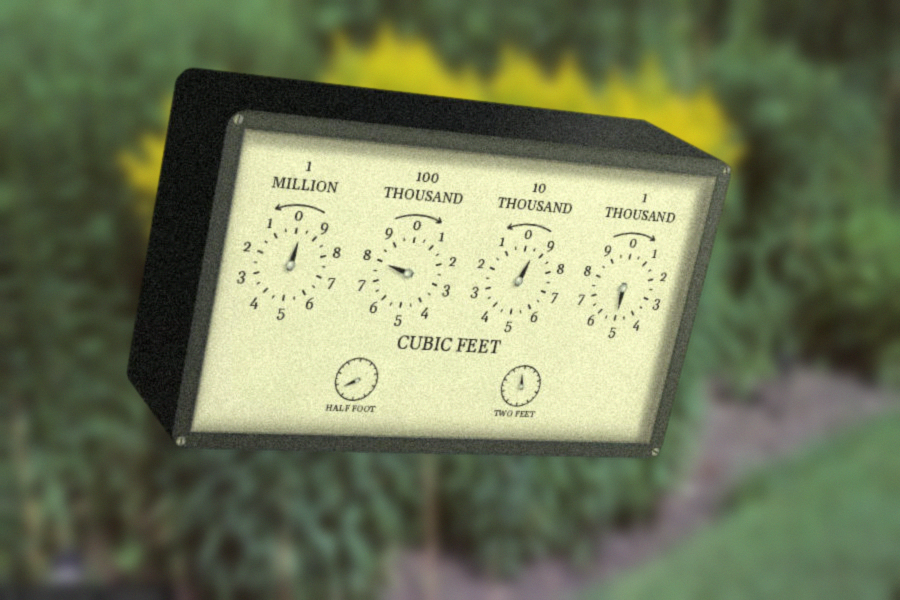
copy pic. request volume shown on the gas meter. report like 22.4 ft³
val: 979500 ft³
